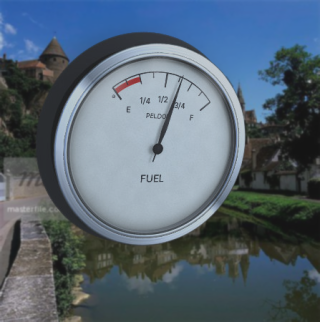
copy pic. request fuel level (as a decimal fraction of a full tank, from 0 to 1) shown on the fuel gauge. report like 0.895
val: 0.625
